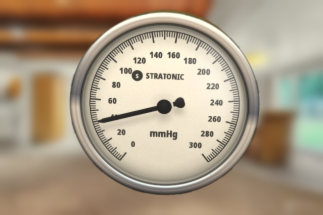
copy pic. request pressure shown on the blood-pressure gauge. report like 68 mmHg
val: 40 mmHg
